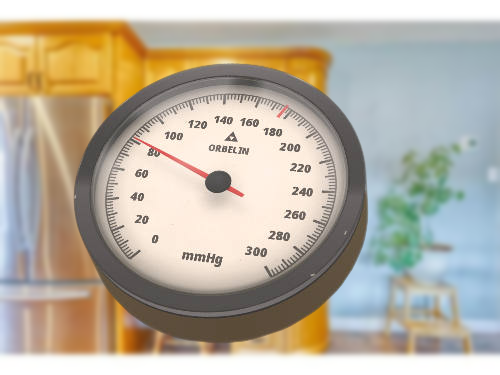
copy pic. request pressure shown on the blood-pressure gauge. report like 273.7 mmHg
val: 80 mmHg
